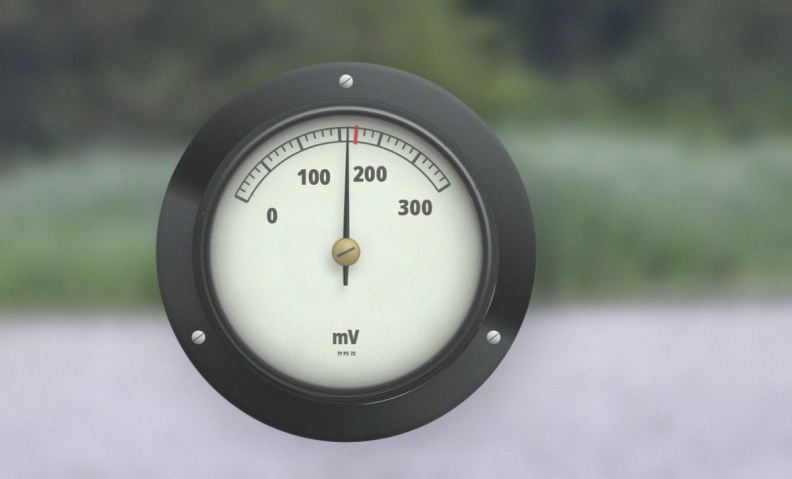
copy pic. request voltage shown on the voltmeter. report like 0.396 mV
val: 160 mV
